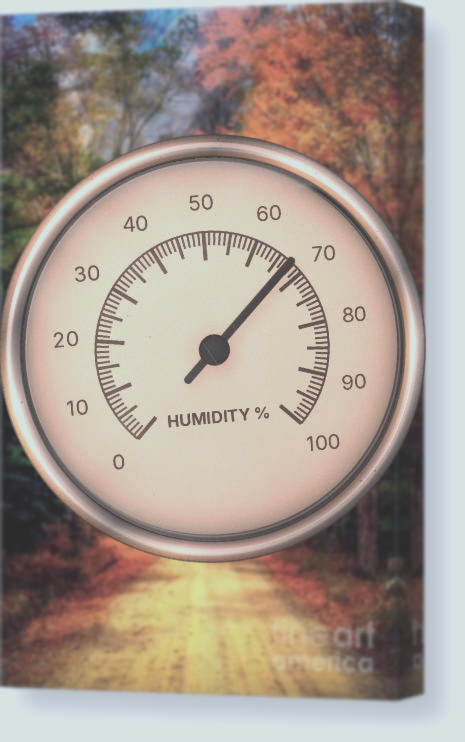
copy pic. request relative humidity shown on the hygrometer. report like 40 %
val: 67 %
